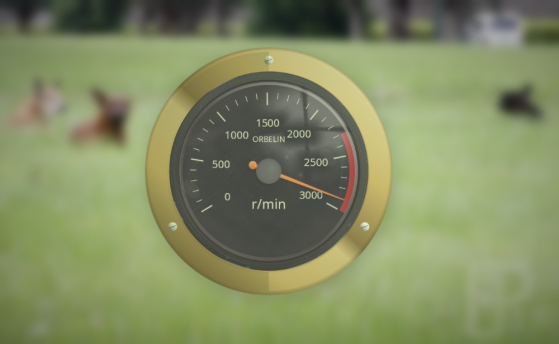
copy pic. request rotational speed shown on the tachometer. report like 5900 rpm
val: 2900 rpm
